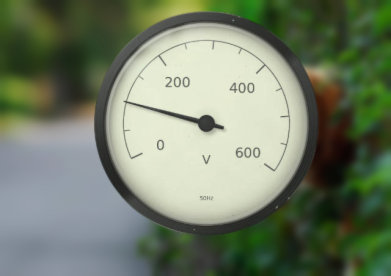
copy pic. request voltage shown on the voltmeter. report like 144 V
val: 100 V
